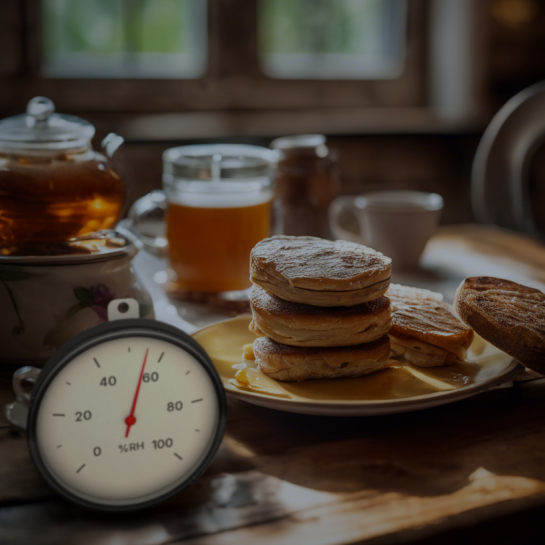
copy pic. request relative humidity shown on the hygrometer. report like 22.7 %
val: 55 %
